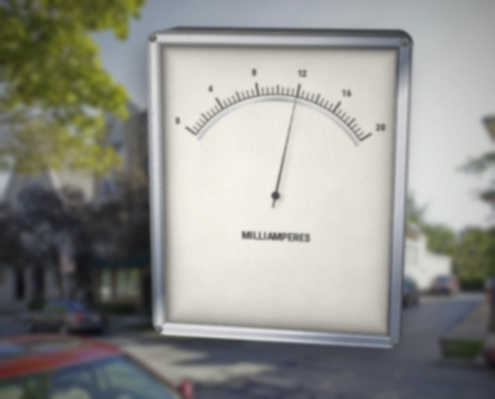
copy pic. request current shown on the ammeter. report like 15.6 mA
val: 12 mA
